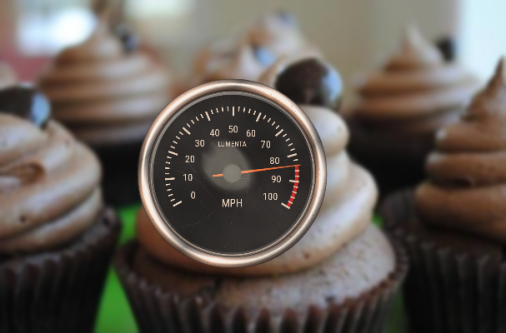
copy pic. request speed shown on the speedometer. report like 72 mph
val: 84 mph
